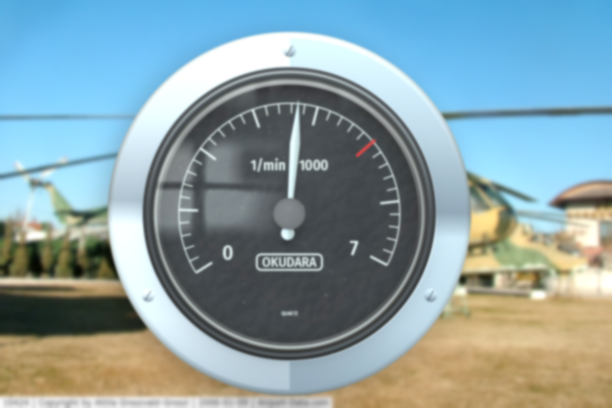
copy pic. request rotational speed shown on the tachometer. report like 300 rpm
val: 3700 rpm
